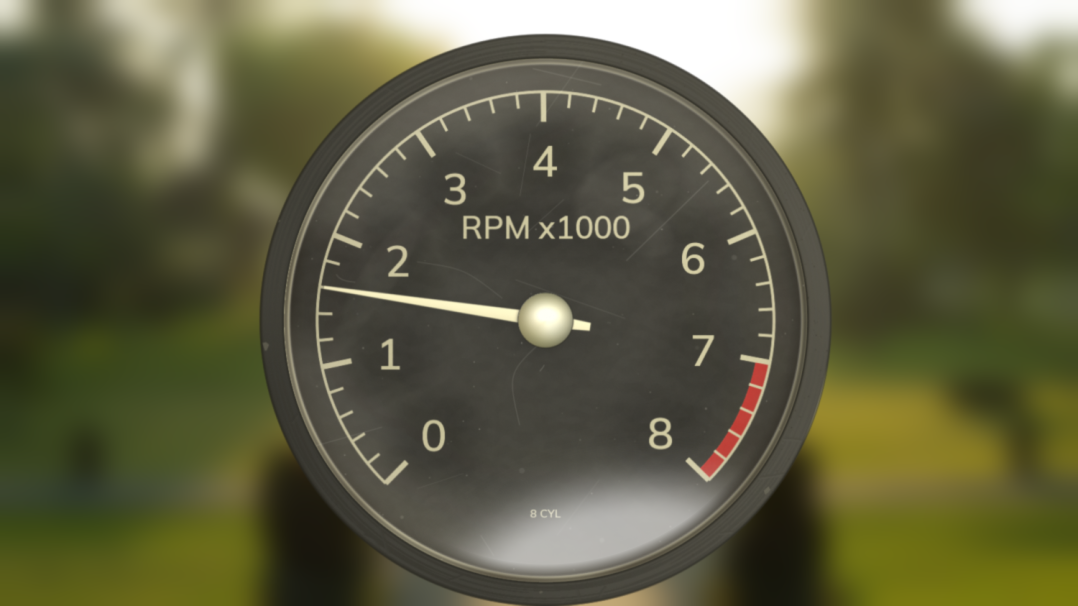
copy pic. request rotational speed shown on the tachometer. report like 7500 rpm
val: 1600 rpm
